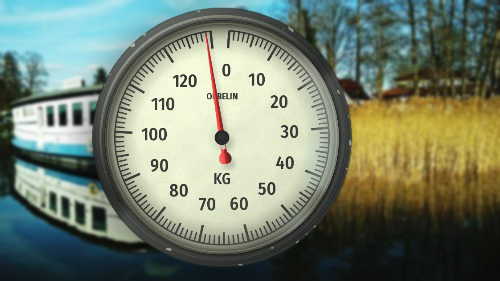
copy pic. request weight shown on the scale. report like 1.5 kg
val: 129 kg
